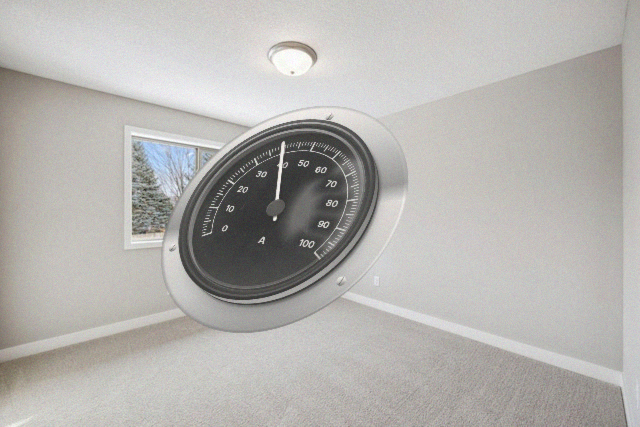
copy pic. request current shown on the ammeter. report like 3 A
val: 40 A
